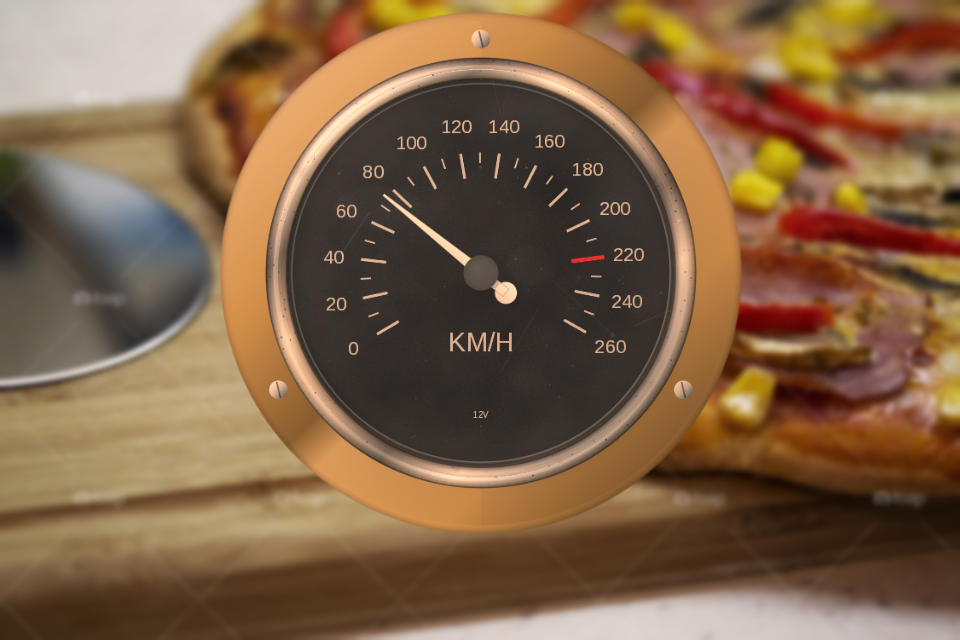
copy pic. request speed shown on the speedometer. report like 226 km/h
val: 75 km/h
